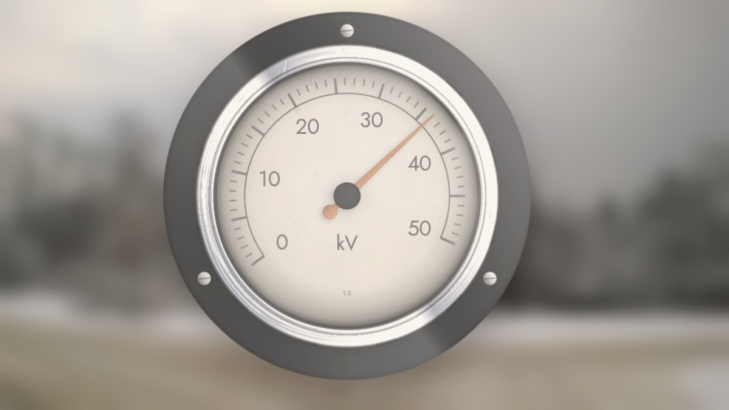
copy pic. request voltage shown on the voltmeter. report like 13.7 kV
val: 36 kV
